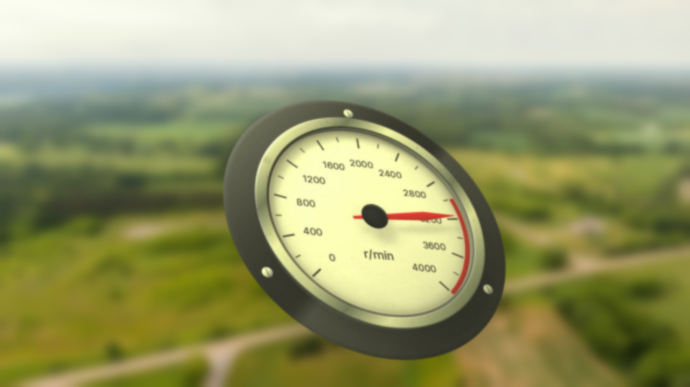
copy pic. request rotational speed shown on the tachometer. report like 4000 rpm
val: 3200 rpm
